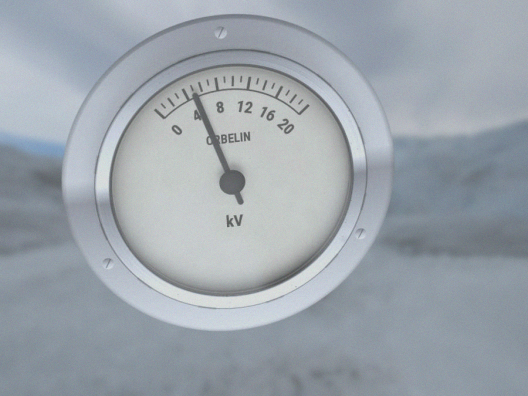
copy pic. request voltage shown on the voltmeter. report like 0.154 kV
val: 5 kV
